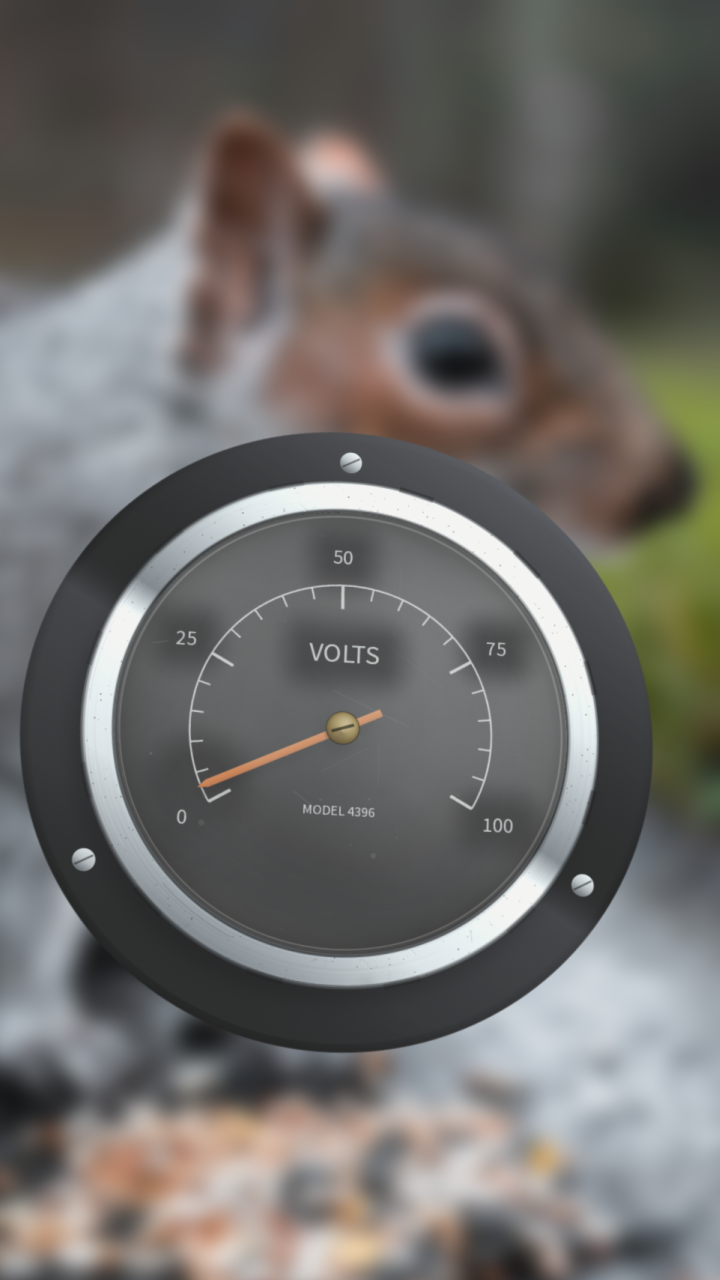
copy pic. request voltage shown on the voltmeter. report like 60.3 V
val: 2.5 V
